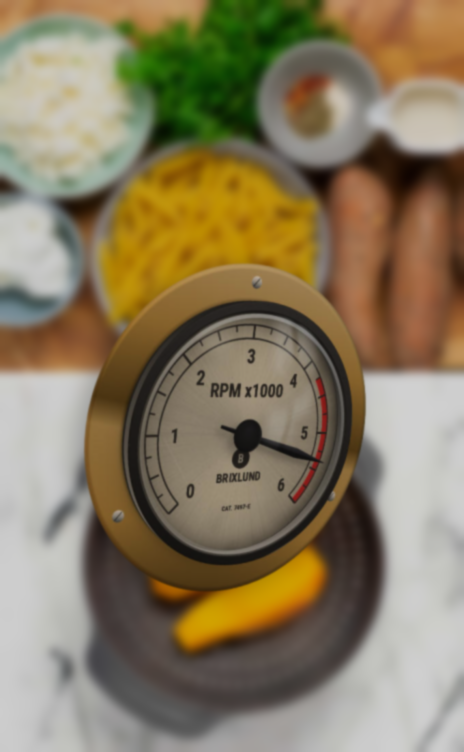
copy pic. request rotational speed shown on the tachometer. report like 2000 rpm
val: 5375 rpm
